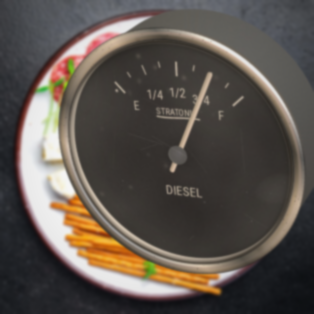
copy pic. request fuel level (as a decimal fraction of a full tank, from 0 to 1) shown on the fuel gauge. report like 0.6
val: 0.75
